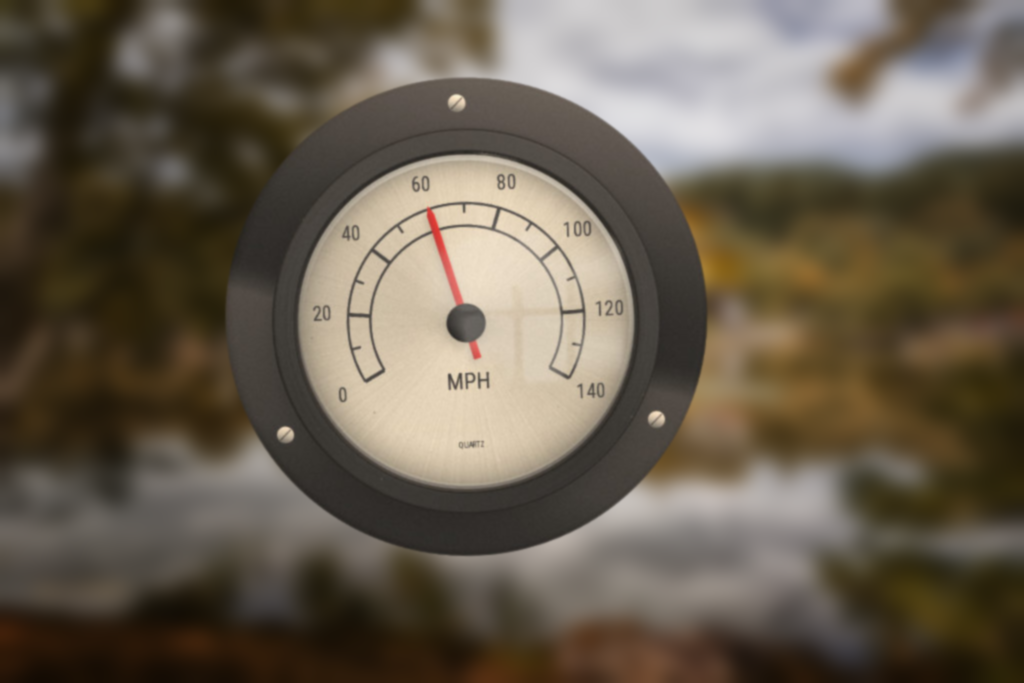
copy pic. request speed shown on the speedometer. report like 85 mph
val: 60 mph
